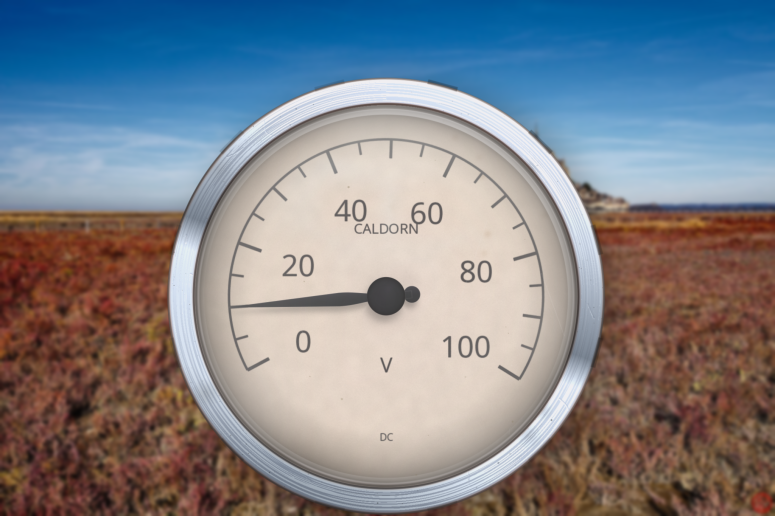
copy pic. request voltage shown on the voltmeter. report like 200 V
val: 10 V
